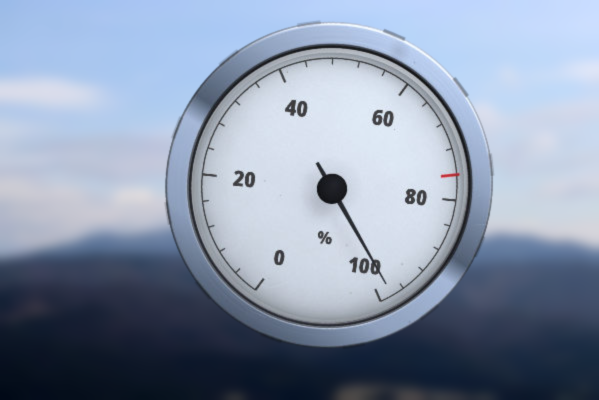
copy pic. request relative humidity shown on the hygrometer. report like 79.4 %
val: 98 %
